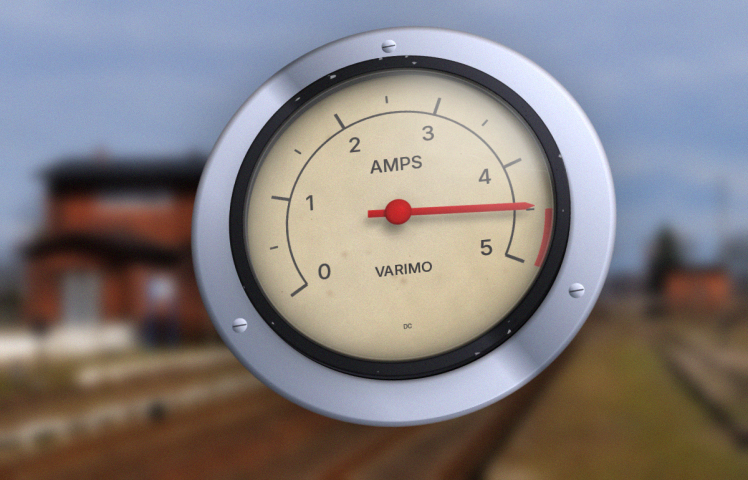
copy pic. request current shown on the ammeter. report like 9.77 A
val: 4.5 A
